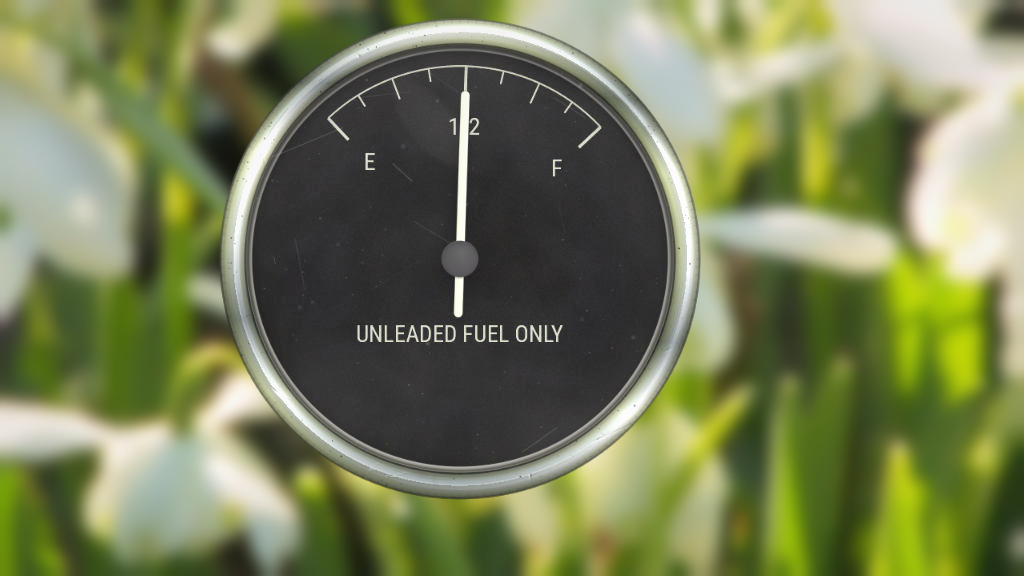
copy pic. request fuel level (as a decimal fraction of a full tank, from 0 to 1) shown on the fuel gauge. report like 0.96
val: 0.5
